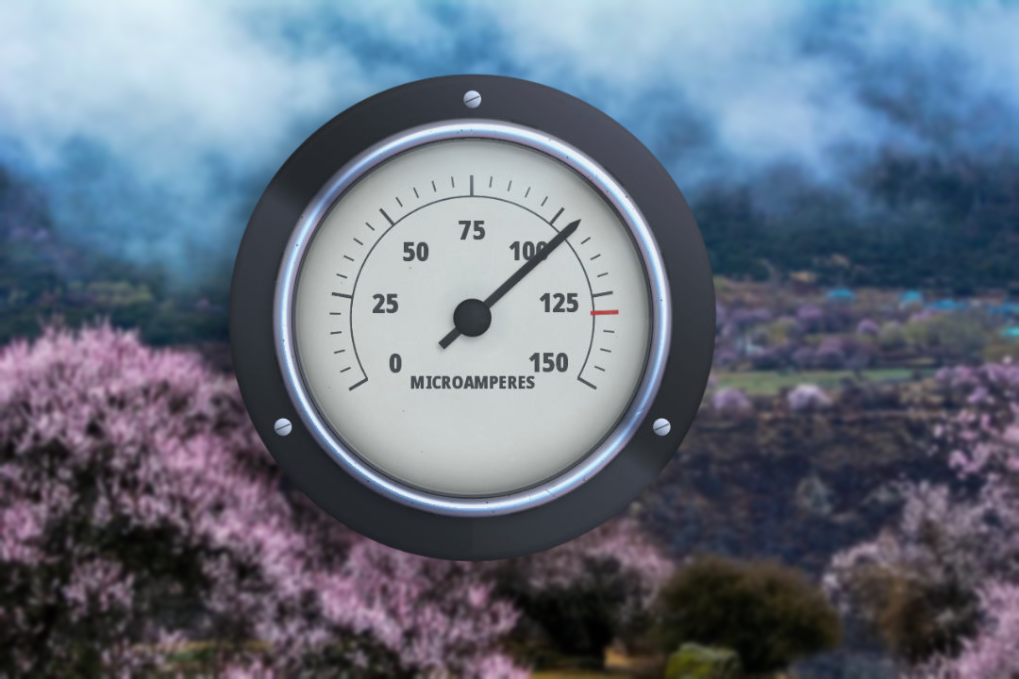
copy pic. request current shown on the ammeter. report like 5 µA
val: 105 µA
